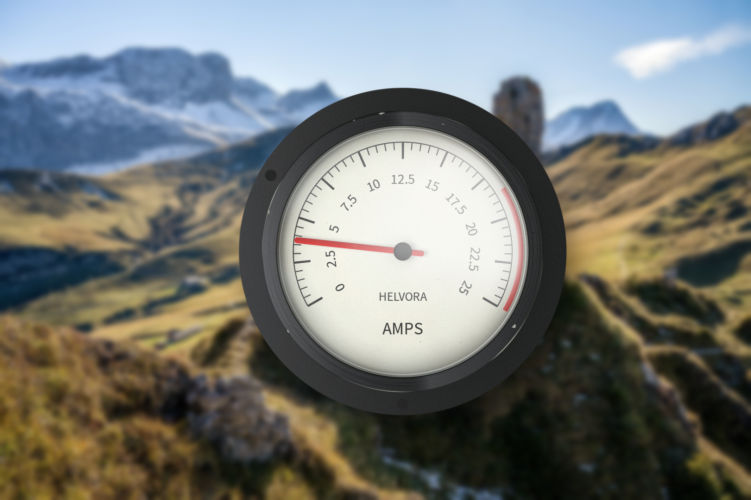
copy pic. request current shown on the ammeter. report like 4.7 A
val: 3.75 A
